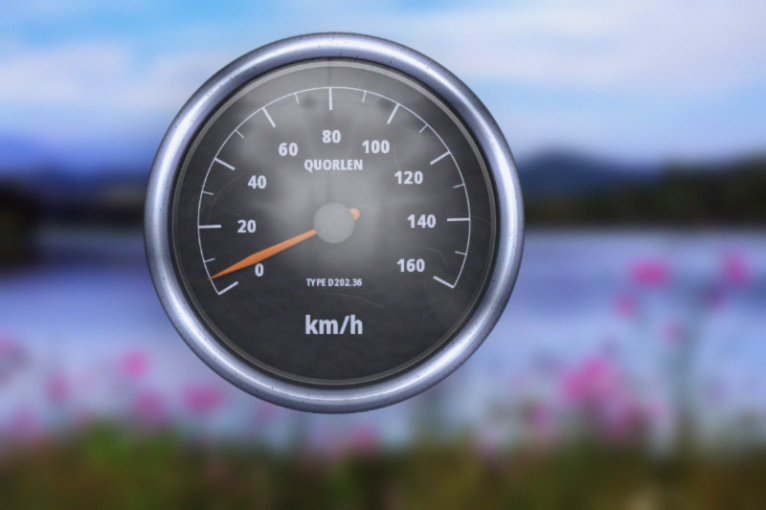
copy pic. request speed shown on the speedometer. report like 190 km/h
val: 5 km/h
